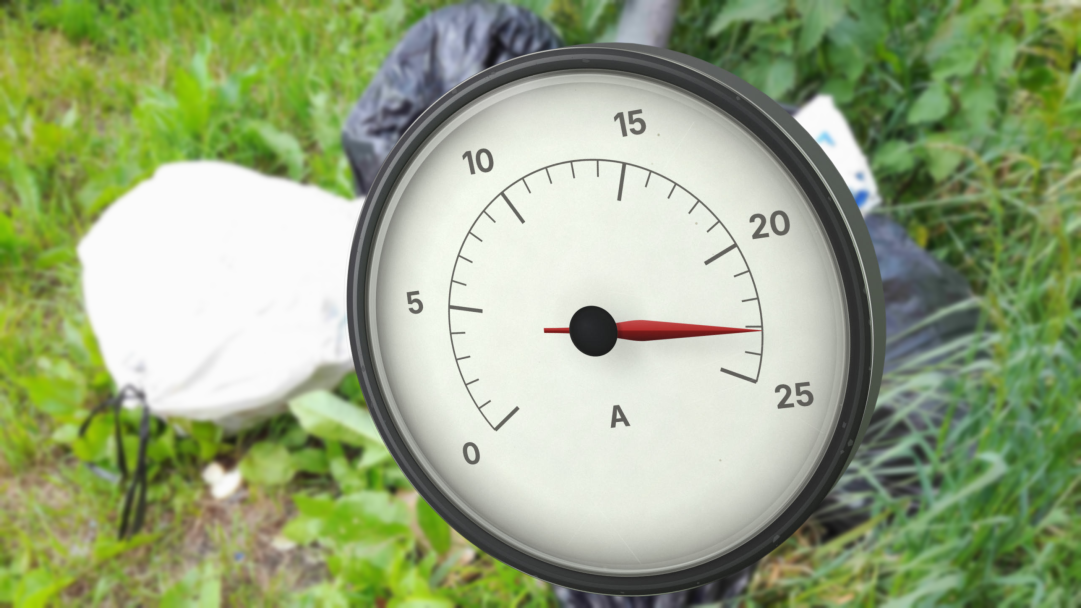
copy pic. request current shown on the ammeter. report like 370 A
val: 23 A
